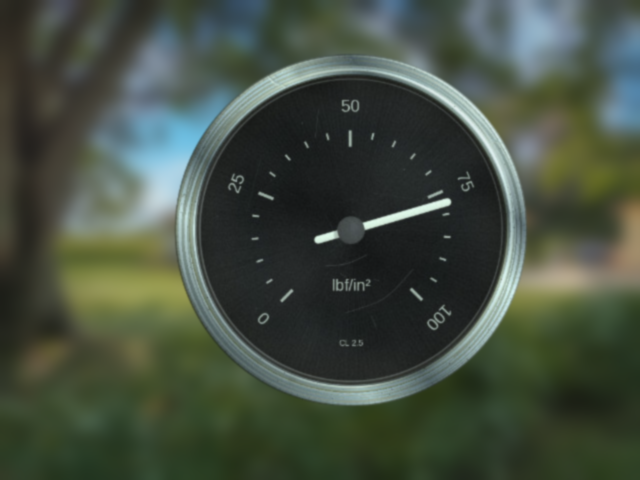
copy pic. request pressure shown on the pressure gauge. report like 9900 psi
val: 77.5 psi
